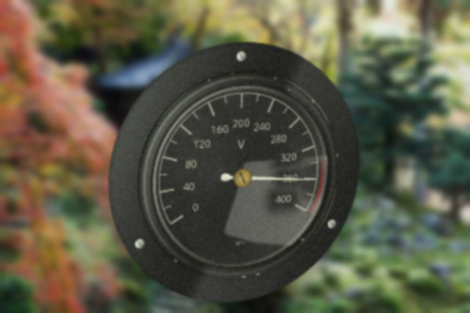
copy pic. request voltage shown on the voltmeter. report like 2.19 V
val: 360 V
